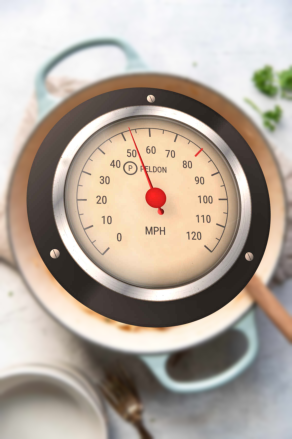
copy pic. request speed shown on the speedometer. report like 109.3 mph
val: 52.5 mph
